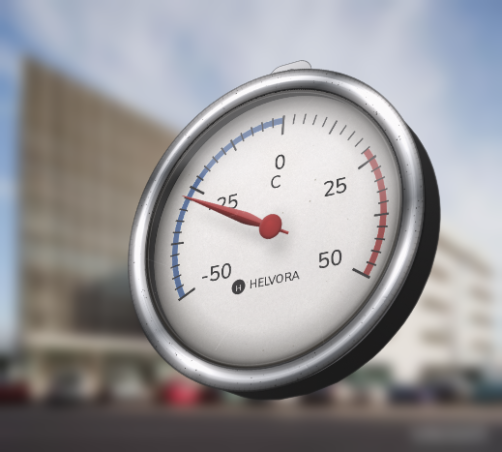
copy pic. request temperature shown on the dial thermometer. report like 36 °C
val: -27.5 °C
